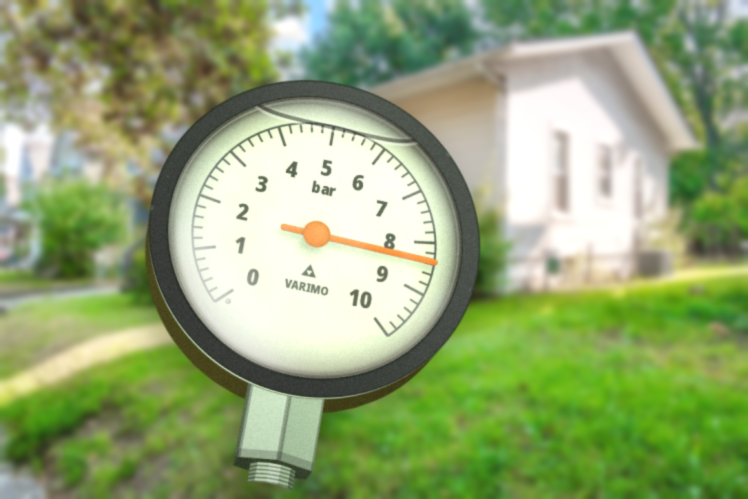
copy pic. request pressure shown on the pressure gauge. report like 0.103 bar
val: 8.4 bar
